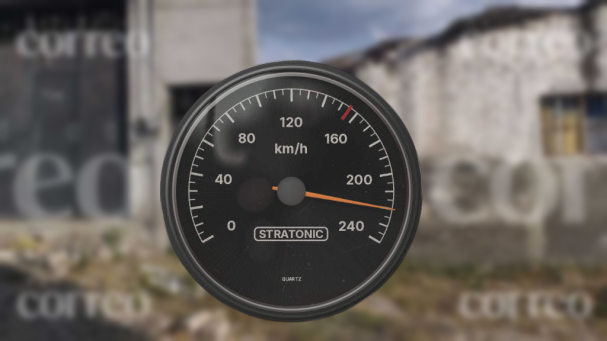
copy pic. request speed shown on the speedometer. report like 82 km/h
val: 220 km/h
